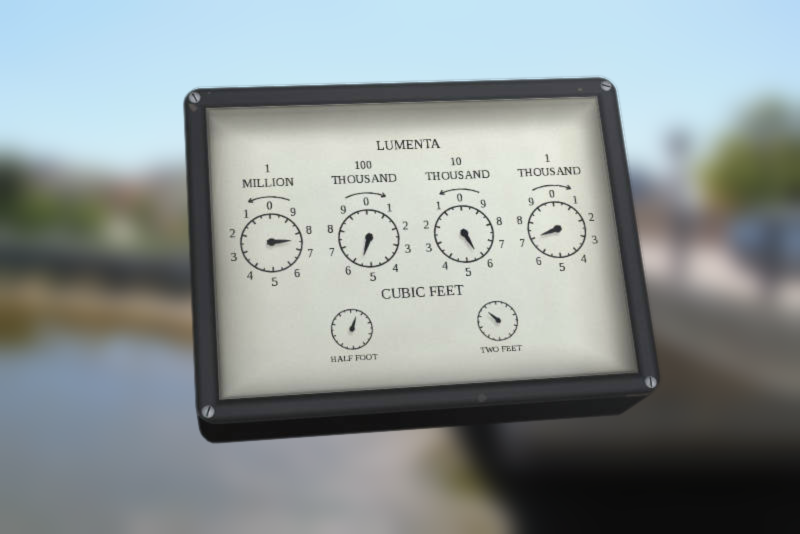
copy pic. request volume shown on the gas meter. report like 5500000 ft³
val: 755700 ft³
